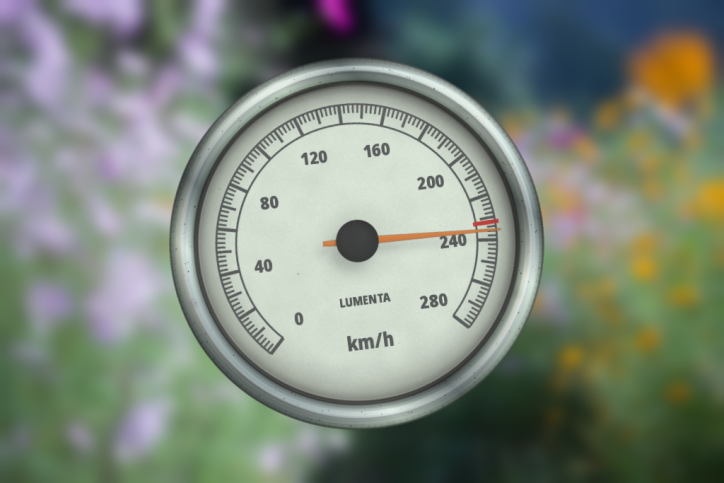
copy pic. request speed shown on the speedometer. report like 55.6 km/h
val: 236 km/h
